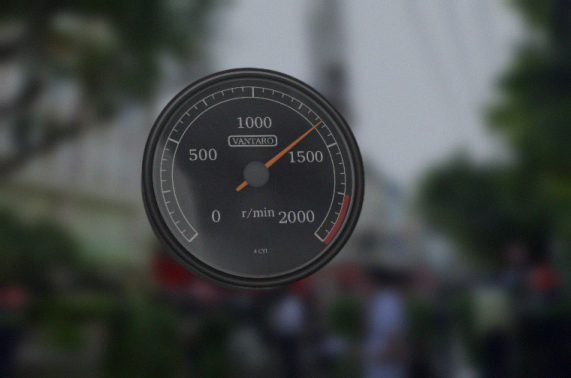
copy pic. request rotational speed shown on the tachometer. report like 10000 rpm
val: 1375 rpm
